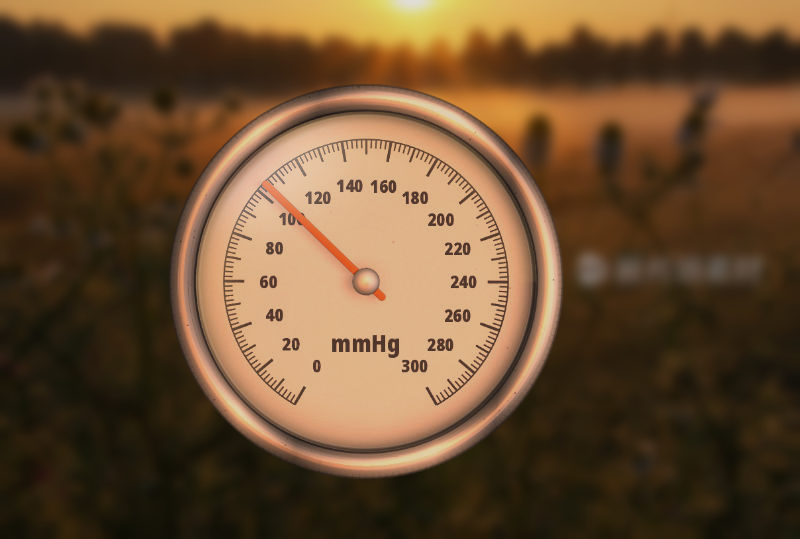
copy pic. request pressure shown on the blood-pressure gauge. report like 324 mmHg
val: 104 mmHg
